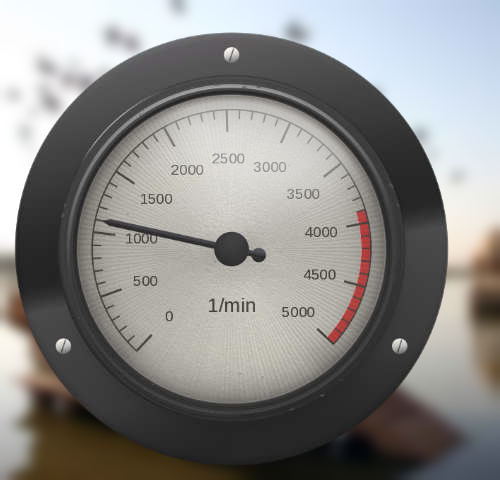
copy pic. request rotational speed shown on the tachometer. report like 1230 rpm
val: 1100 rpm
